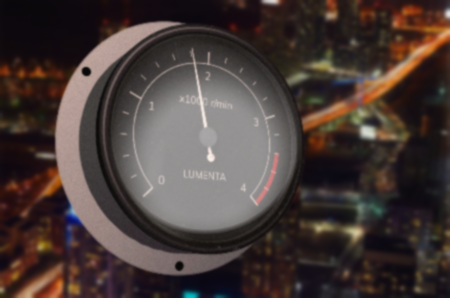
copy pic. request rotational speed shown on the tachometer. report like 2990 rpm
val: 1800 rpm
